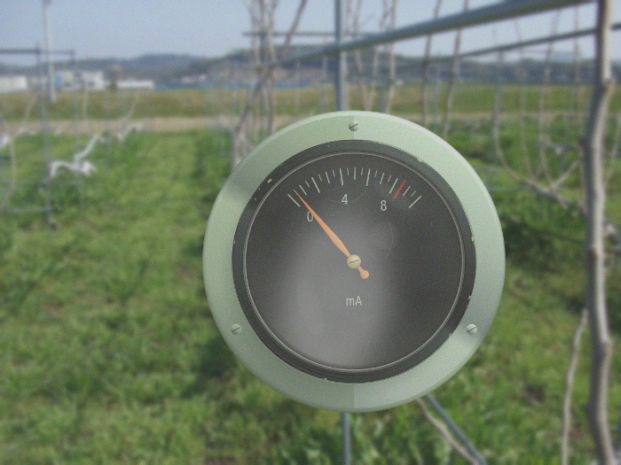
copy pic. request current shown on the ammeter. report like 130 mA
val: 0.5 mA
